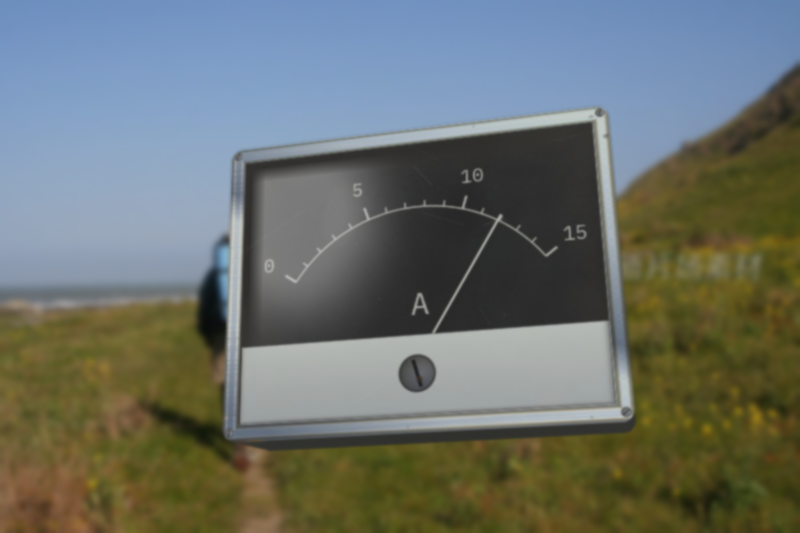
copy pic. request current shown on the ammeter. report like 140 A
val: 12 A
